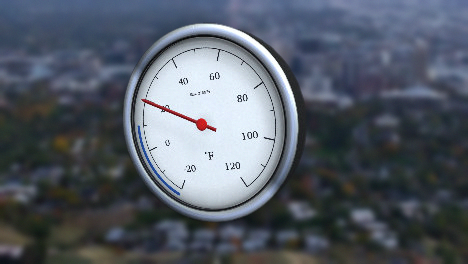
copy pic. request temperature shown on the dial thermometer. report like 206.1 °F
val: 20 °F
